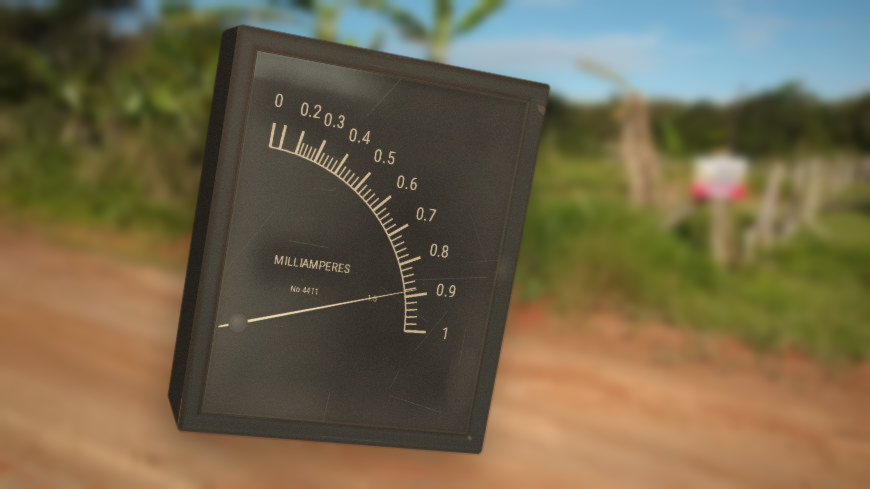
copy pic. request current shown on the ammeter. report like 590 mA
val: 0.88 mA
